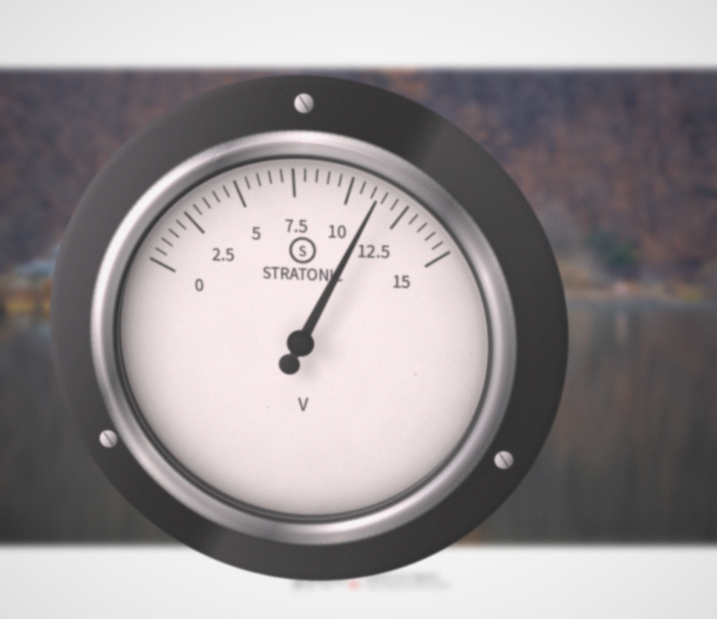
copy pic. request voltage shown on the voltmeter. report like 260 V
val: 11.25 V
